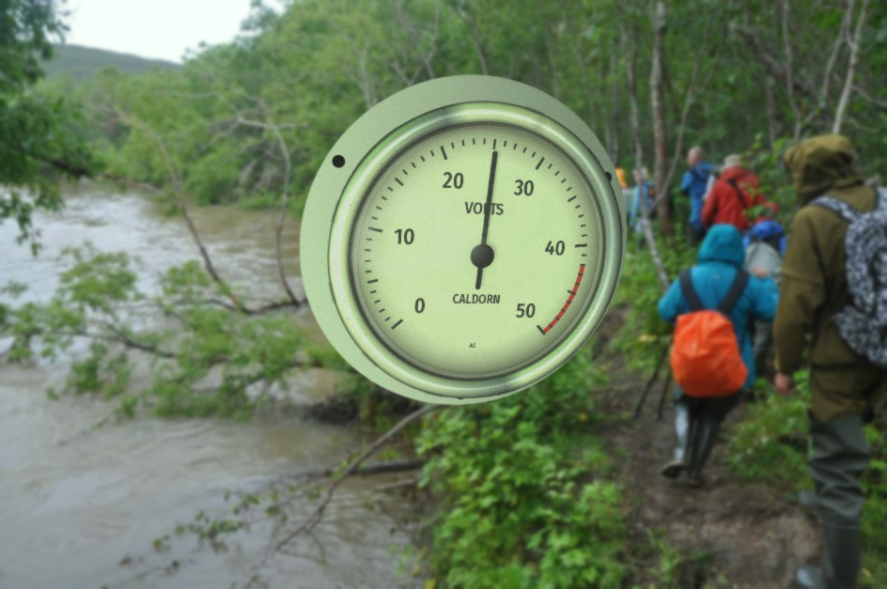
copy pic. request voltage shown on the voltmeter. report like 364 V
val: 25 V
